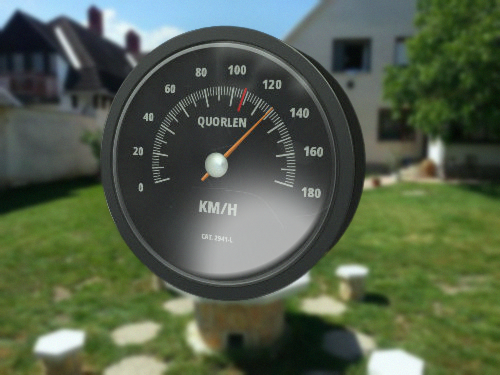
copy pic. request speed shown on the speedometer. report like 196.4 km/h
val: 130 km/h
